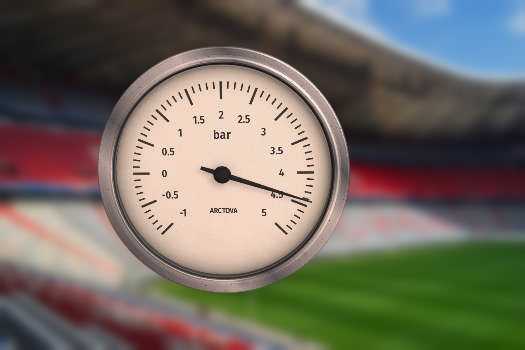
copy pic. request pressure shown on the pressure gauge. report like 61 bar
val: 4.4 bar
